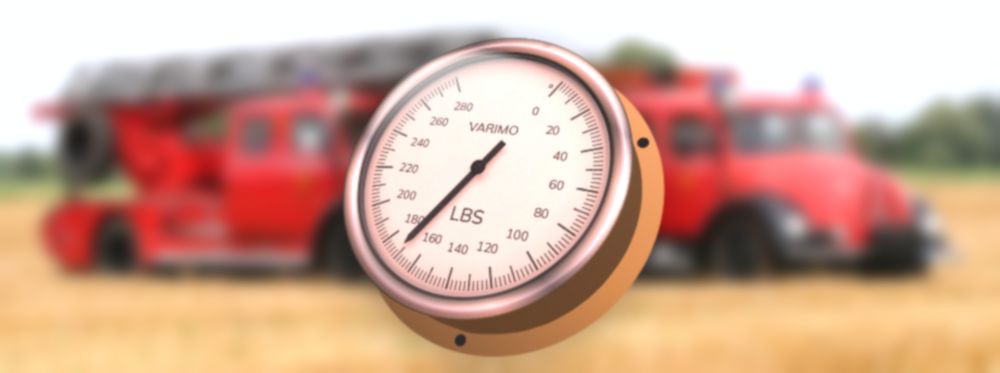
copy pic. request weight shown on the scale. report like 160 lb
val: 170 lb
